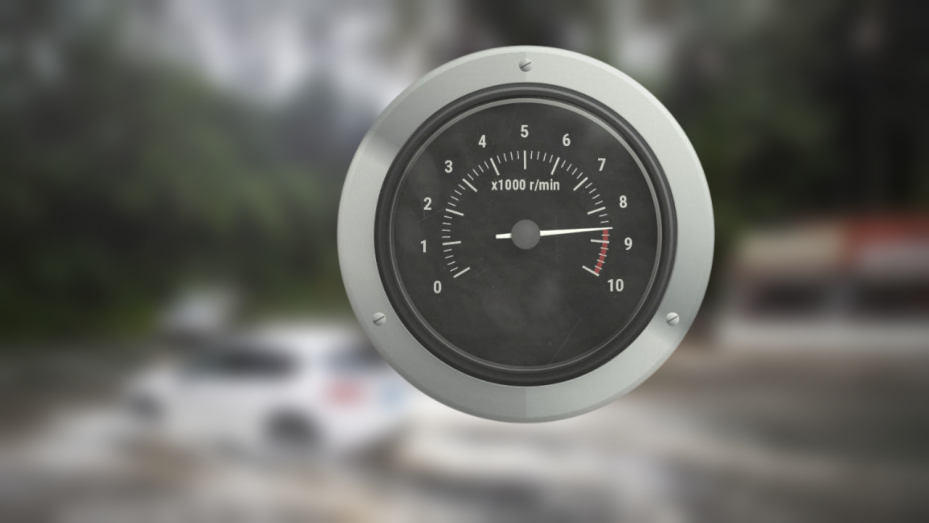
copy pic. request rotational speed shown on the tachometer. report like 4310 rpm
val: 8600 rpm
